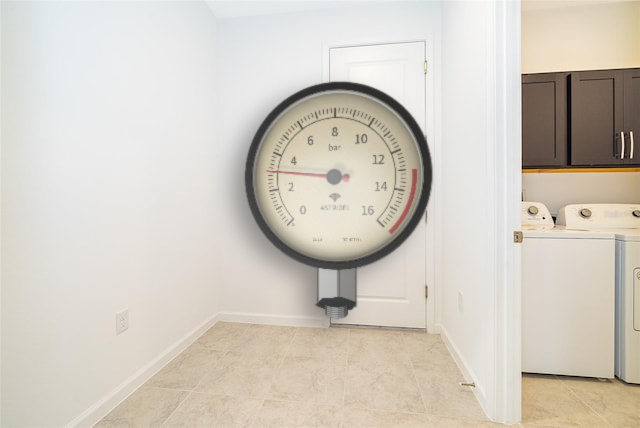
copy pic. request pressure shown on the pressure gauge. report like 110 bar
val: 3 bar
